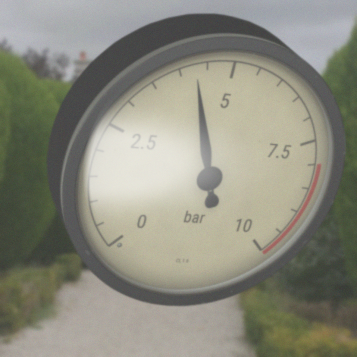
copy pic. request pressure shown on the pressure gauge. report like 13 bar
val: 4.25 bar
